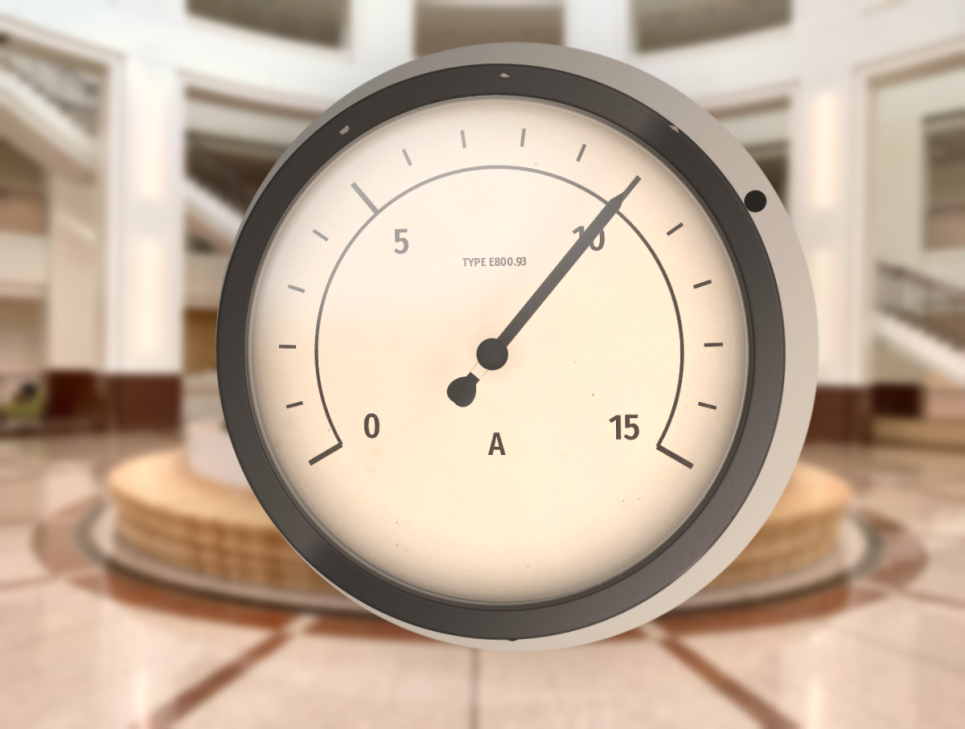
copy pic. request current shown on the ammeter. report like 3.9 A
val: 10 A
